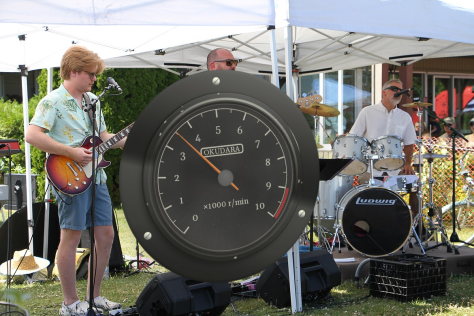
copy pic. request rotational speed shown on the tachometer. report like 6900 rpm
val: 3500 rpm
